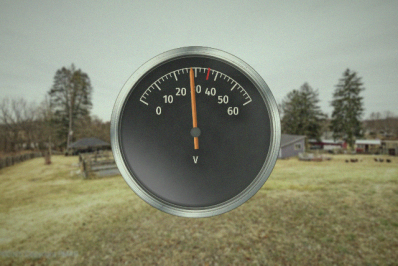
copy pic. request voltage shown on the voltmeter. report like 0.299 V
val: 28 V
